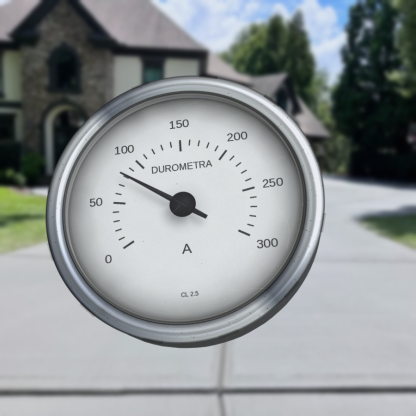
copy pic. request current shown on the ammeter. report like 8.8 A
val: 80 A
